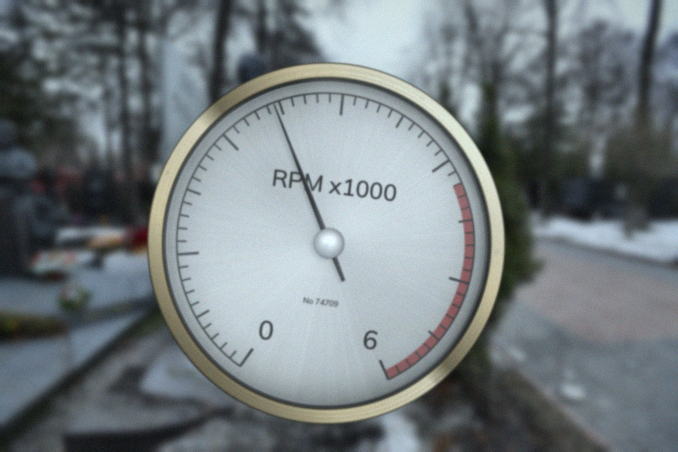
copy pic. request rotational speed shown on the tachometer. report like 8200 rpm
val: 2450 rpm
